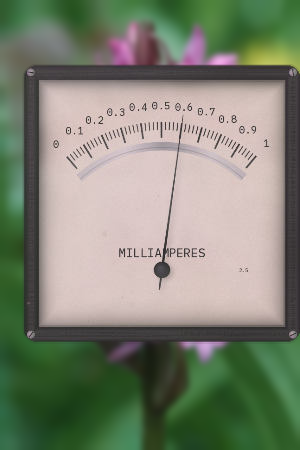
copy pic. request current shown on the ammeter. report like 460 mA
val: 0.6 mA
